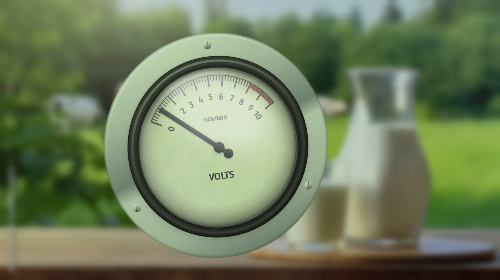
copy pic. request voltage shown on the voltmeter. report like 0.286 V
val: 1 V
